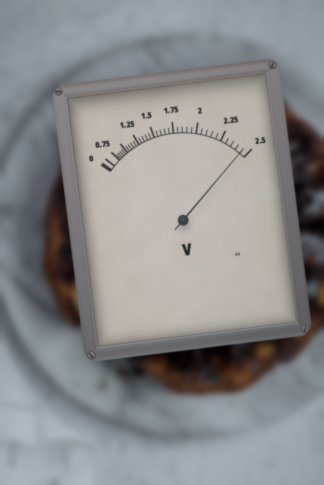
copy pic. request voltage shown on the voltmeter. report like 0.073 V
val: 2.45 V
